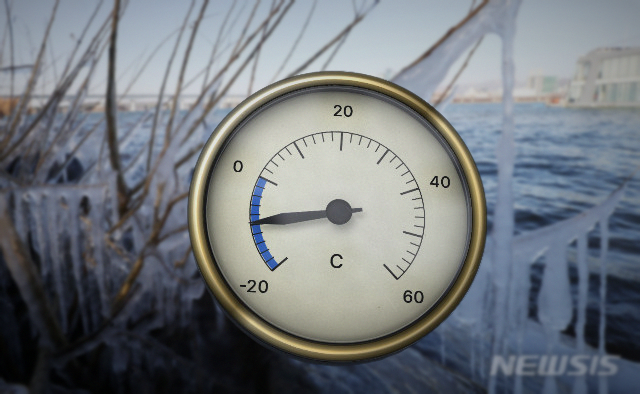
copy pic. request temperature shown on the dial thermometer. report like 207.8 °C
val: -10 °C
